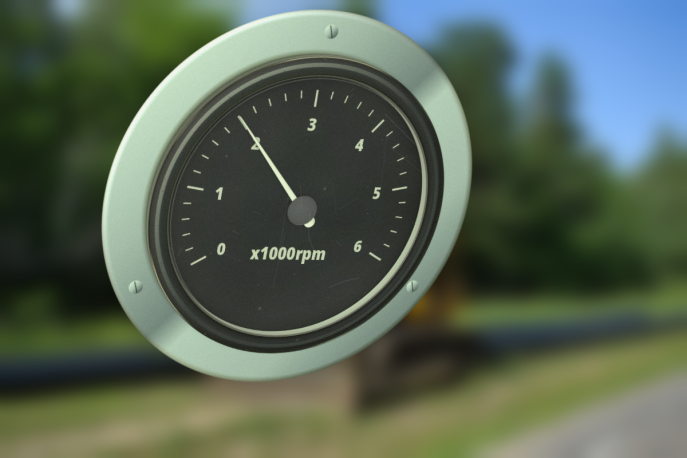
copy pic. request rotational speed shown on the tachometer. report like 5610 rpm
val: 2000 rpm
